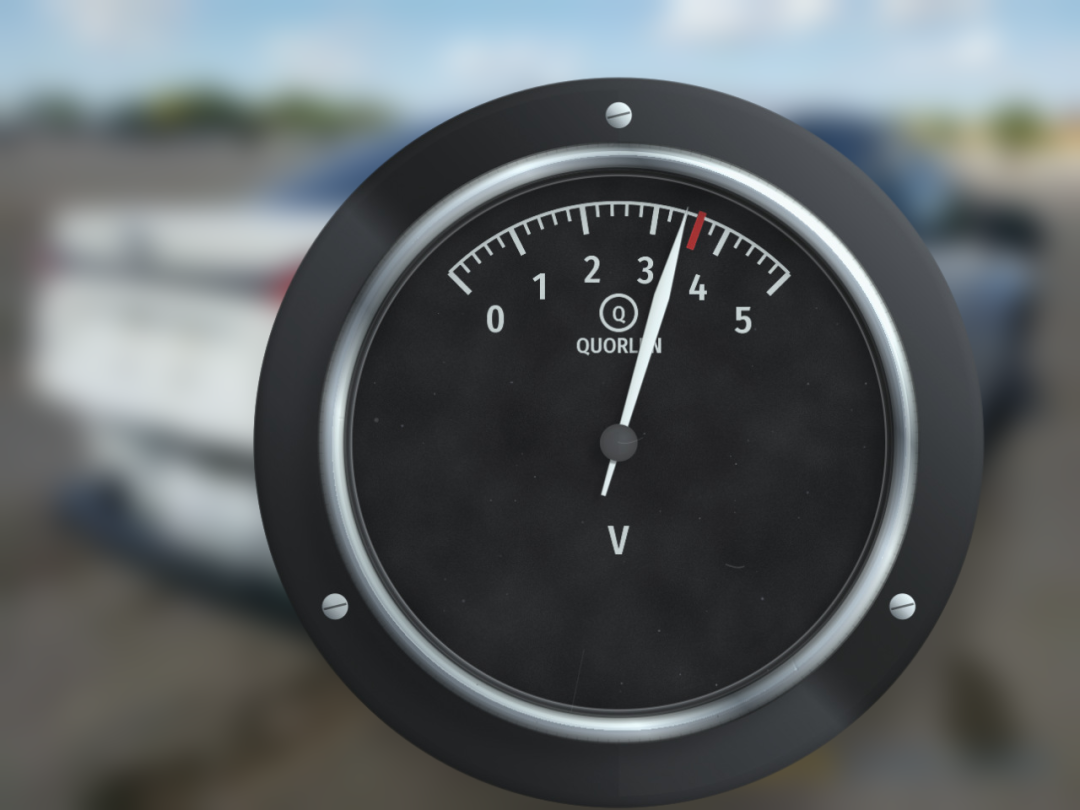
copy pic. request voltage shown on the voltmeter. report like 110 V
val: 3.4 V
